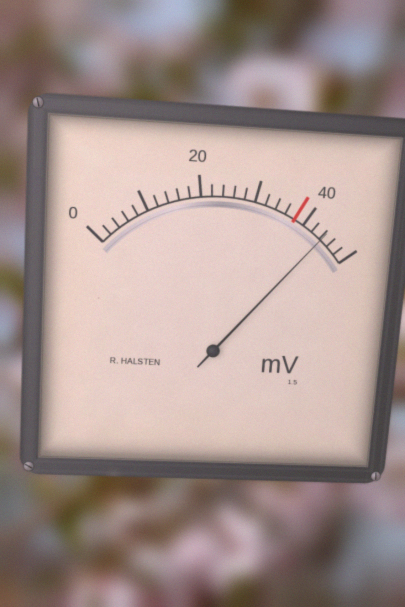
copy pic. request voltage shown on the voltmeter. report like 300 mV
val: 44 mV
